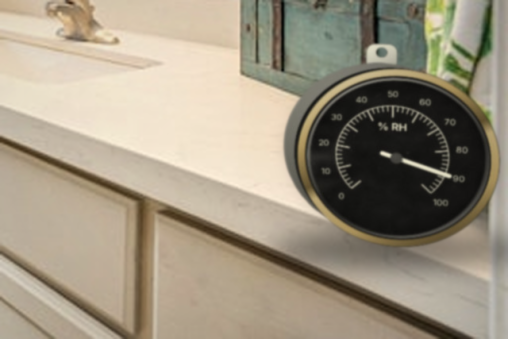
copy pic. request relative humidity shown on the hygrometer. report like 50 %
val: 90 %
